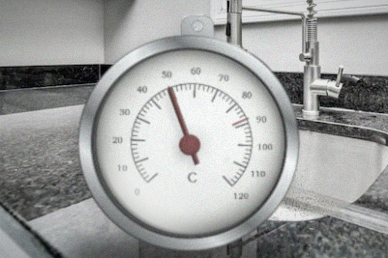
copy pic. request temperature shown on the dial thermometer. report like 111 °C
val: 50 °C
